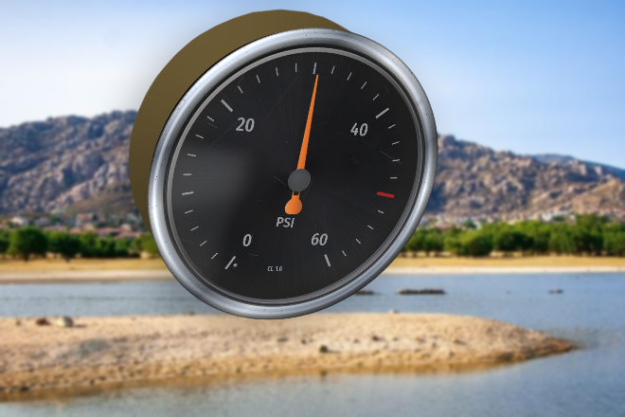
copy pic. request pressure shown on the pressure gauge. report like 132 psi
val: 30 psi
